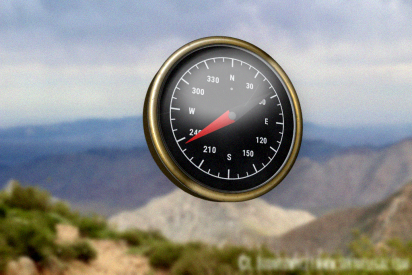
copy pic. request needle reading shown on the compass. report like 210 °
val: 235 °
